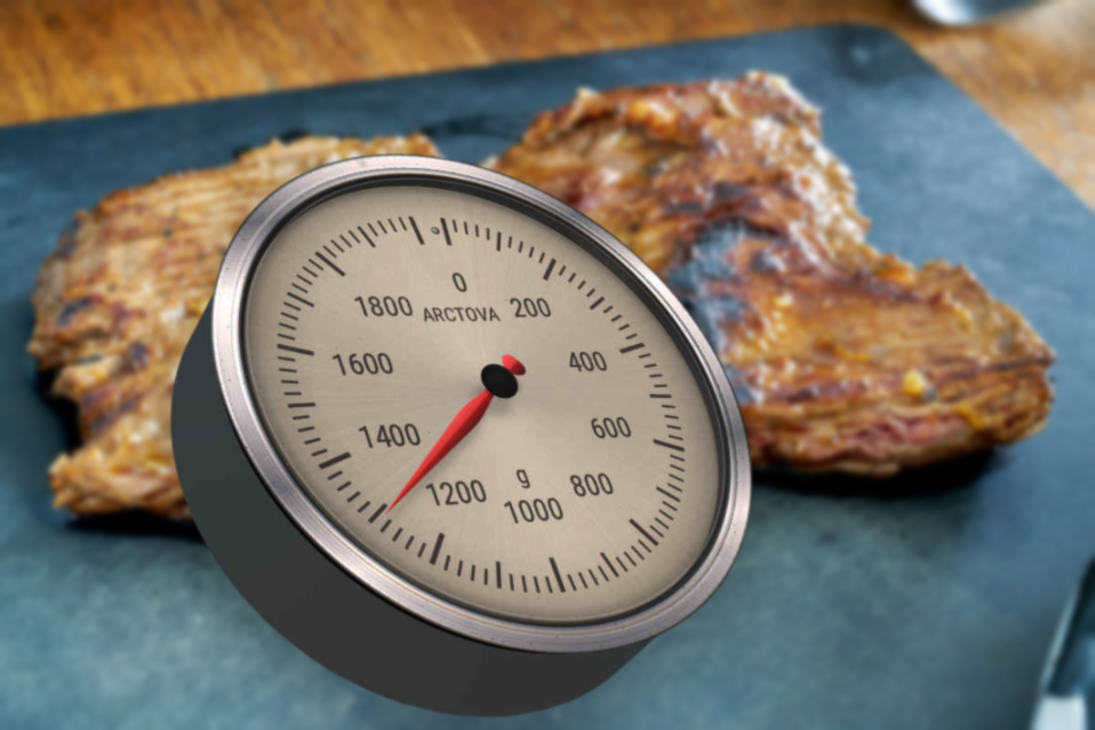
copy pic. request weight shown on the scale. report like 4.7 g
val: 1290 g
